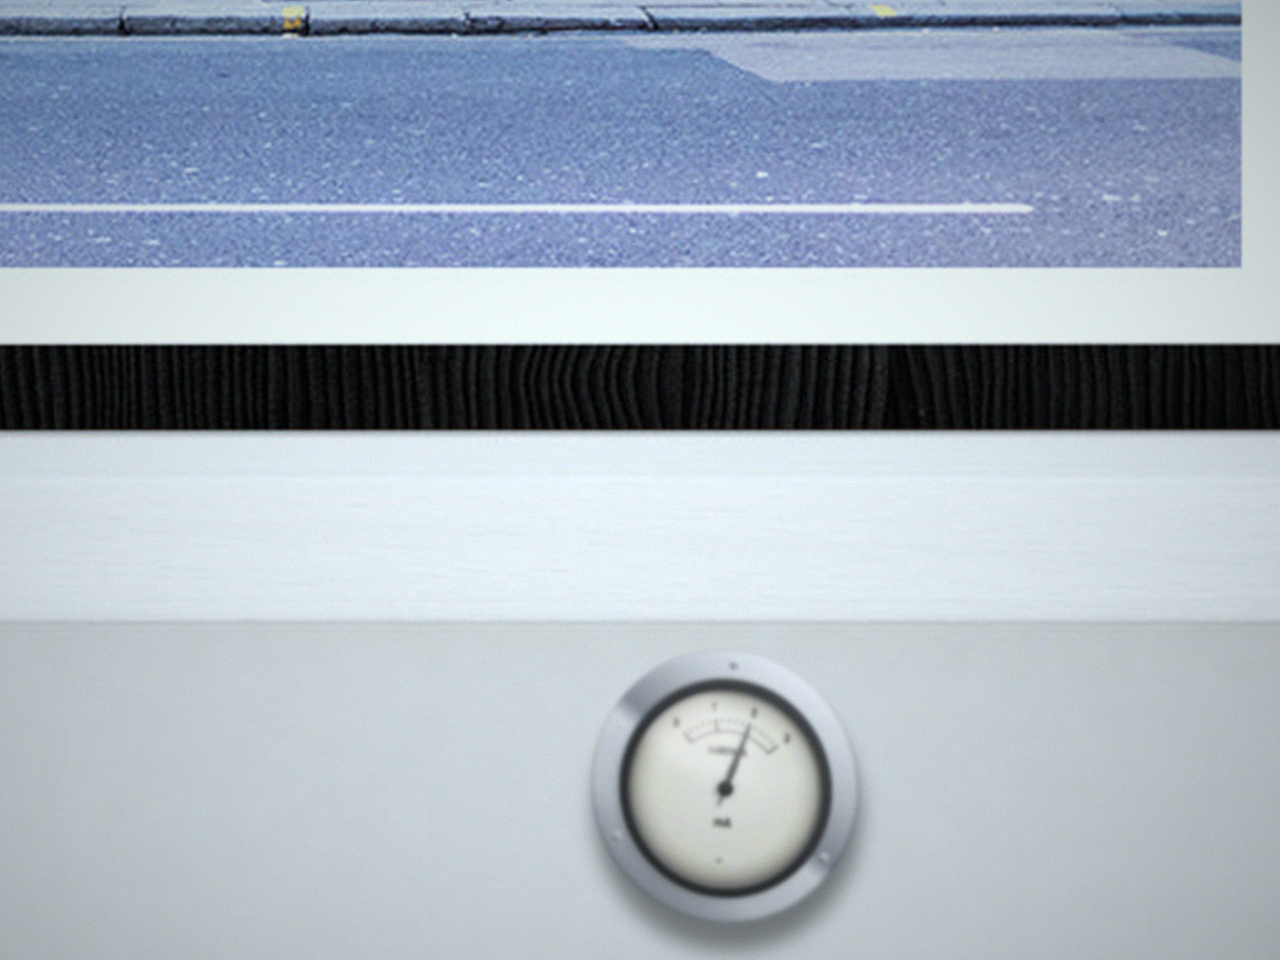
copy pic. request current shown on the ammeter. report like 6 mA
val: 2 mA
